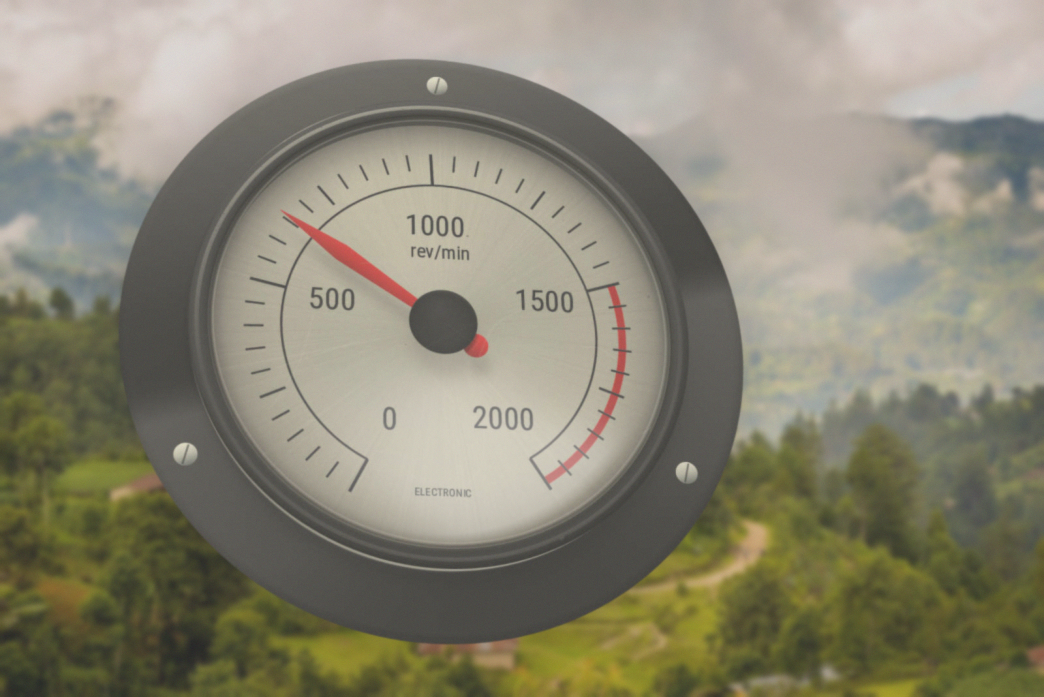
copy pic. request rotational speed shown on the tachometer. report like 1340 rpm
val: 650 rpm
